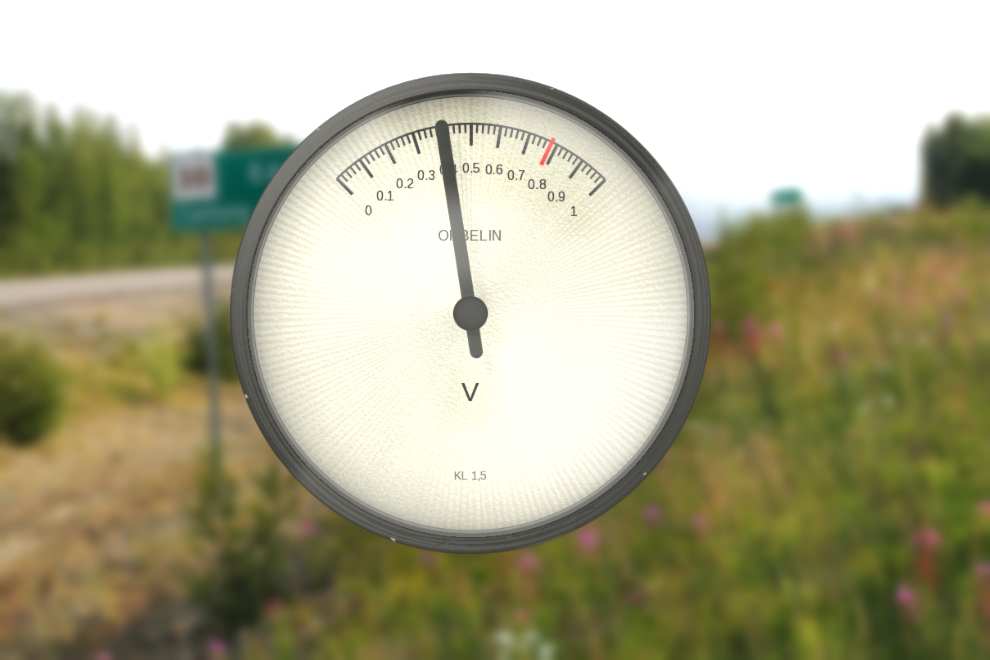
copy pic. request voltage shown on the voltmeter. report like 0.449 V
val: 0.4 V
